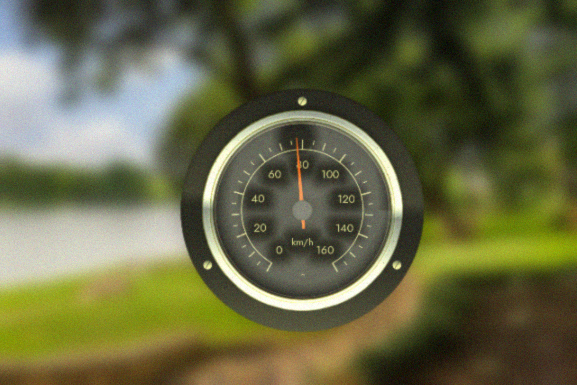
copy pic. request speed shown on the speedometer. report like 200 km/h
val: 77.5 km/h
